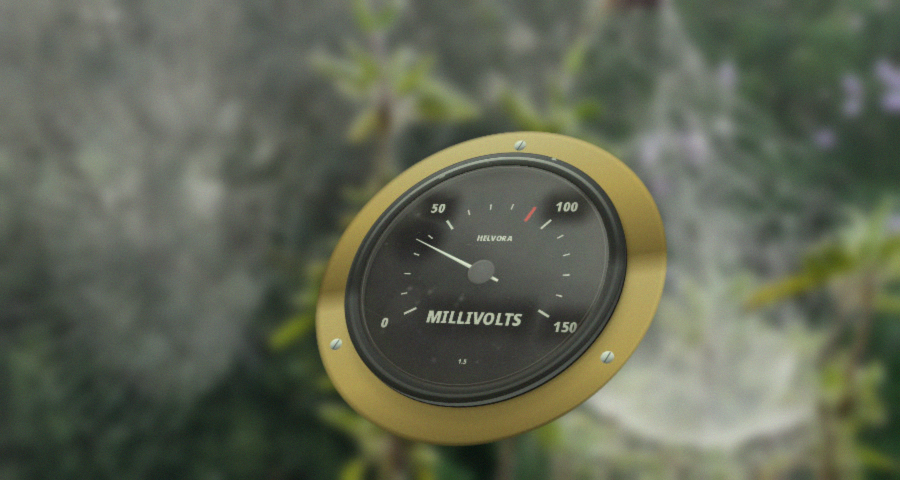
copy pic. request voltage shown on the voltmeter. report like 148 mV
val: 35 mV
